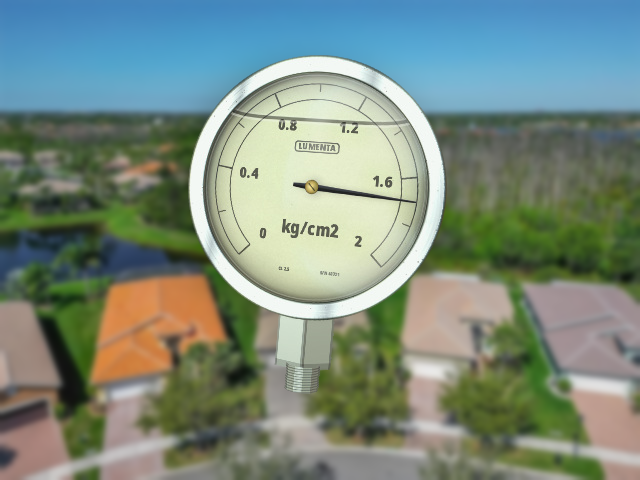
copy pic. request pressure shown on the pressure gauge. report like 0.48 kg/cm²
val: 1.7 kg/cm²
